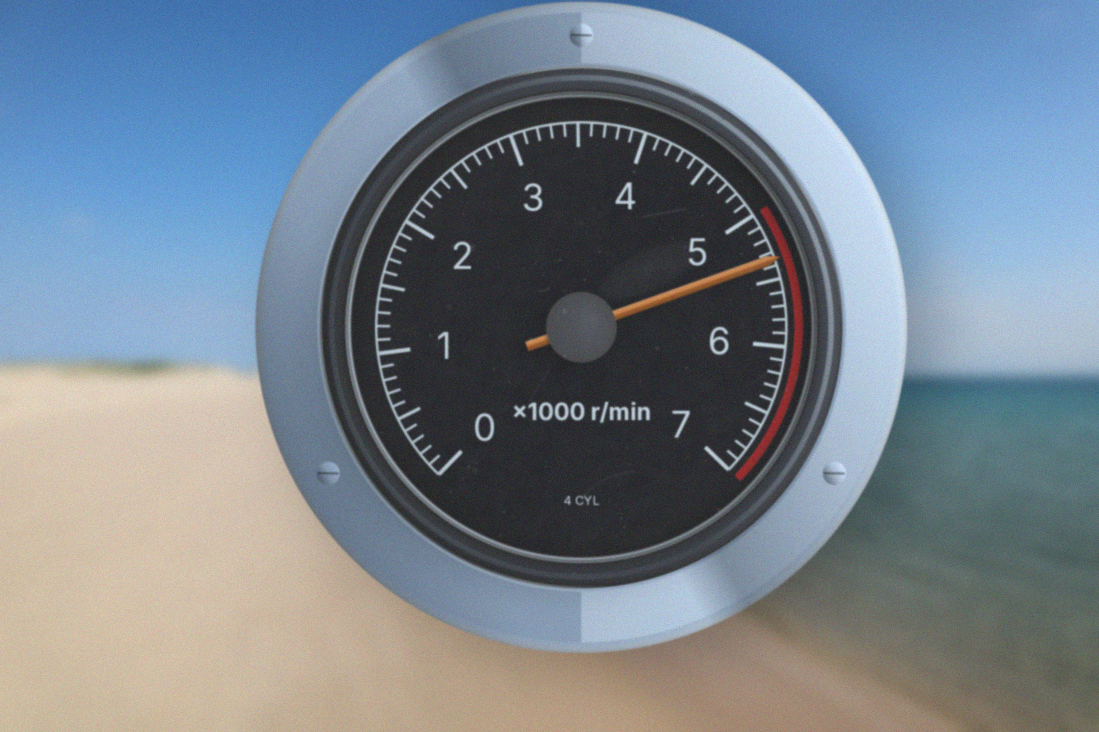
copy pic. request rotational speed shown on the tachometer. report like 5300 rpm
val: 5350 rpm
